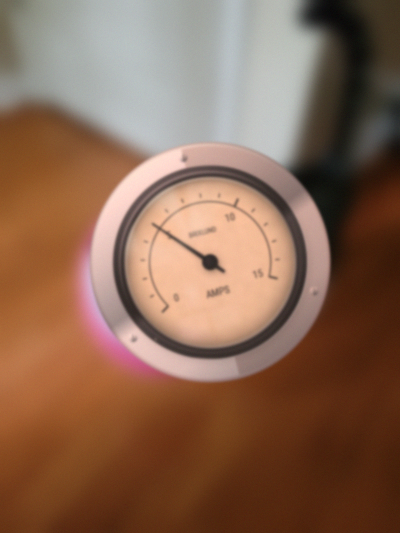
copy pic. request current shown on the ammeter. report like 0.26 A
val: 5 A
